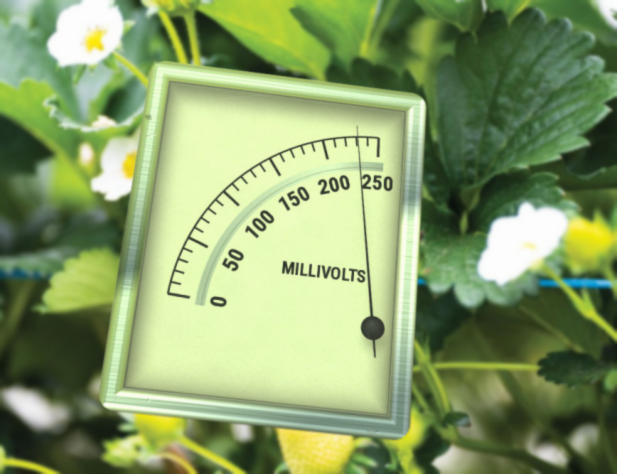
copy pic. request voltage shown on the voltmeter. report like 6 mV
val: 230 mV
